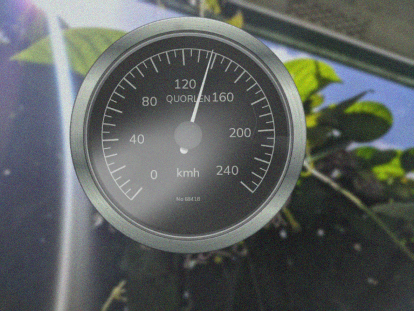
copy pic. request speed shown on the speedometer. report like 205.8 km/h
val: 137.5 km/h
